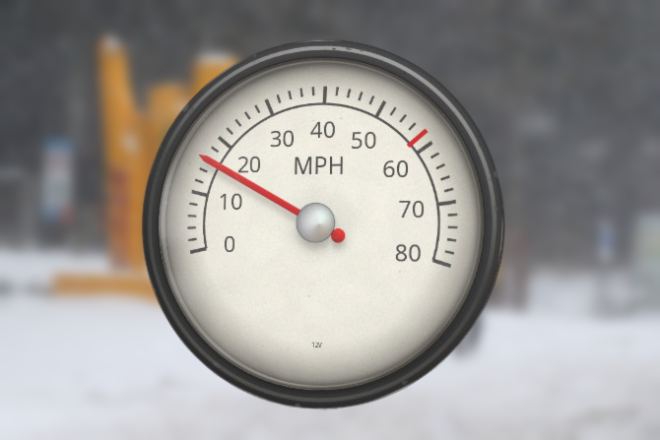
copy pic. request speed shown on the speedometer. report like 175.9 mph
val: 16 mph
